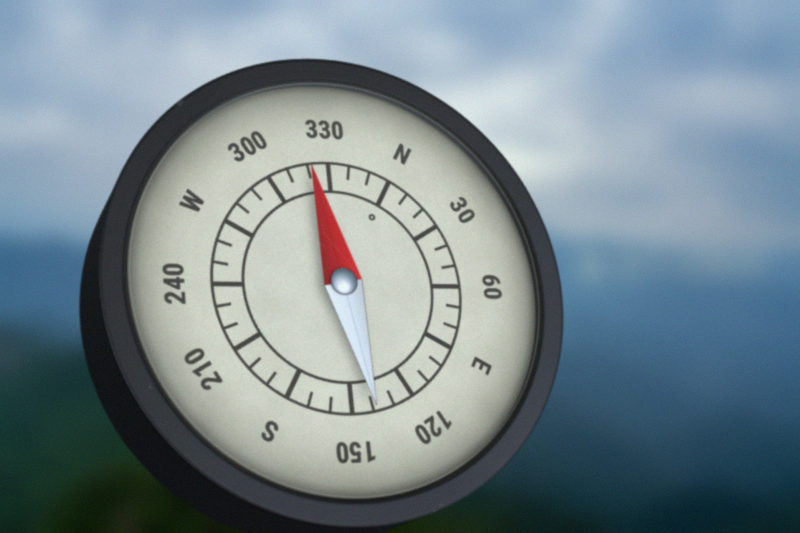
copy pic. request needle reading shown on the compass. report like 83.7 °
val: 320 °
